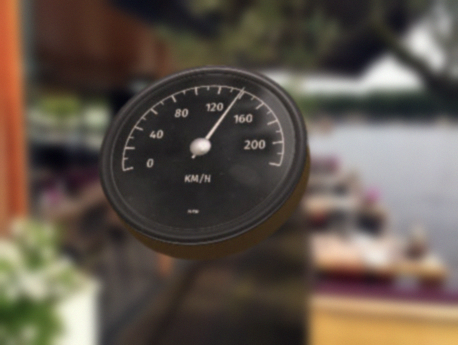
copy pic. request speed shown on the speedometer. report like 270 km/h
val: 140 km/h
